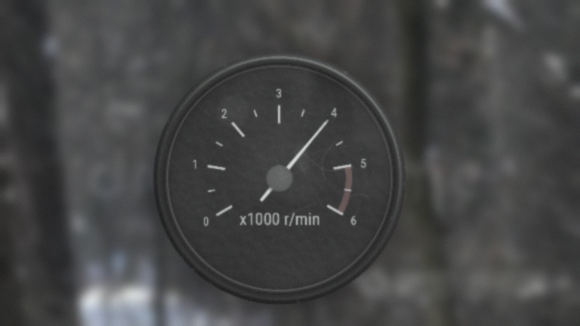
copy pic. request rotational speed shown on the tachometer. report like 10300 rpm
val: 4000 rpm
